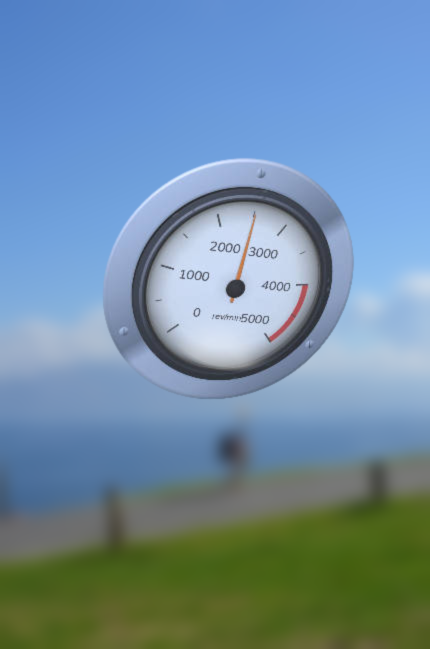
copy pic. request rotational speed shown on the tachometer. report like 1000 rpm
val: 2500 rpm
